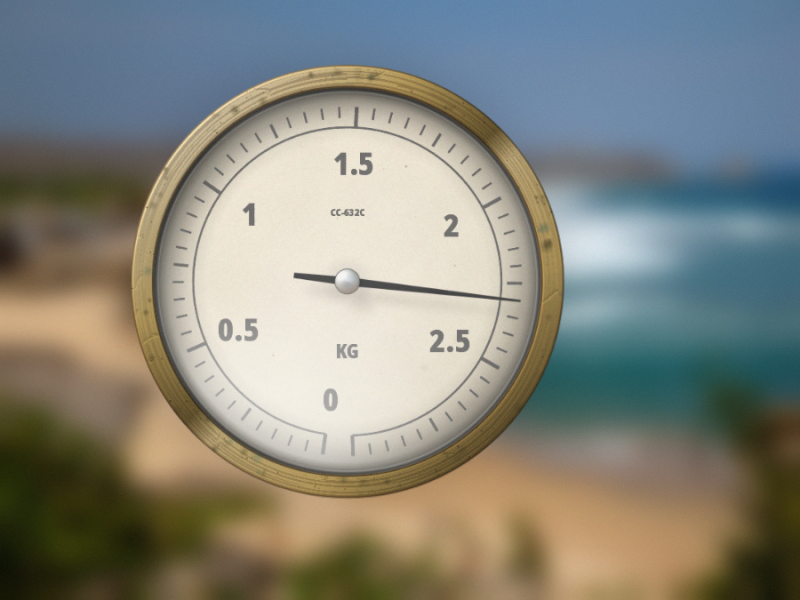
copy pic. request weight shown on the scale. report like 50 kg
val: 2.3 kg
